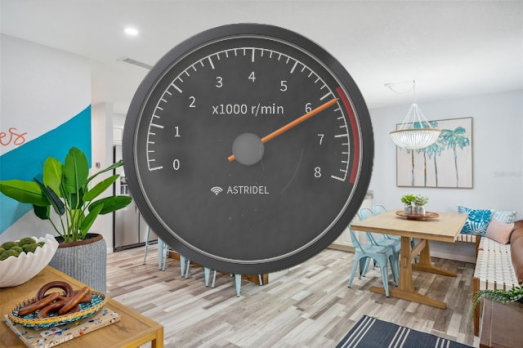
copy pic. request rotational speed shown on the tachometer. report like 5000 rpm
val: 6200 rpm
